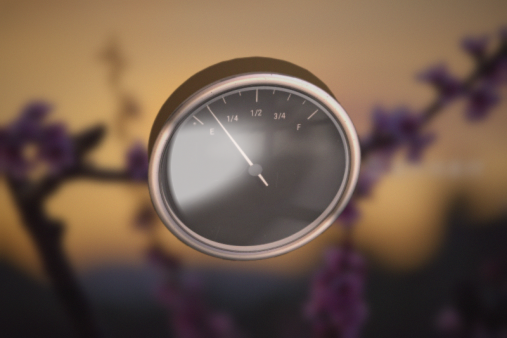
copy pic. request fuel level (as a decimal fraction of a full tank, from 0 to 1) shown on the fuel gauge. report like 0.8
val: 0.125
